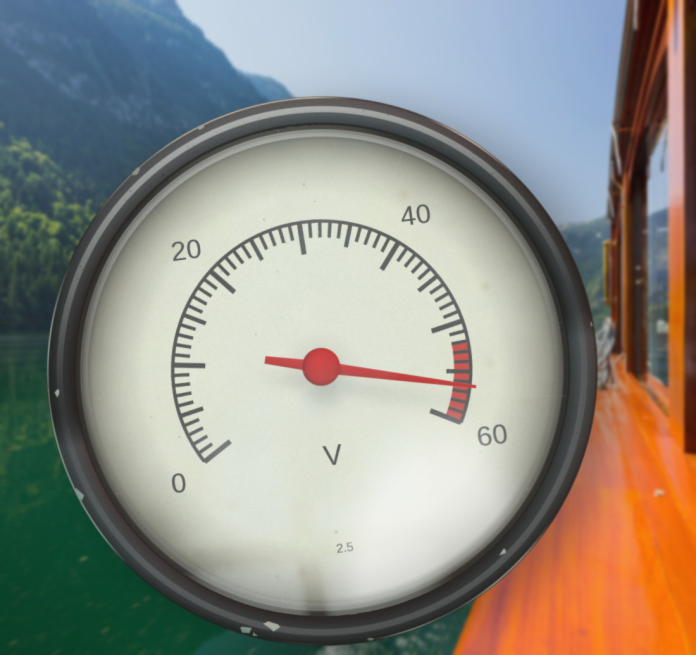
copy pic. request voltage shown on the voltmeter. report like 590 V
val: 56.5 V
